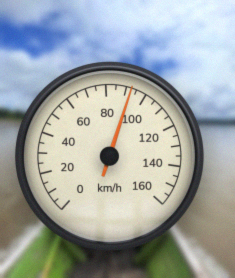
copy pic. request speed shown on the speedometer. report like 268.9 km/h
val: 92.5 km/h
